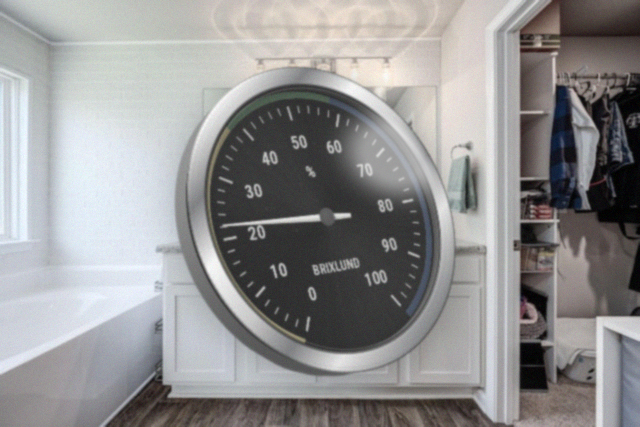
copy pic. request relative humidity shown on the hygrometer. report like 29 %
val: 22 %
